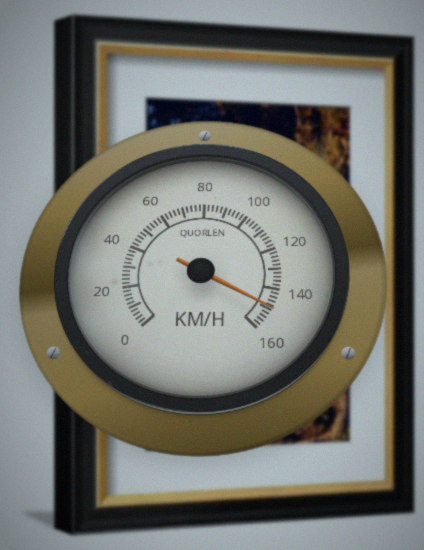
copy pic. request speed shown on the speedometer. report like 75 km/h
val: 150 km/h
